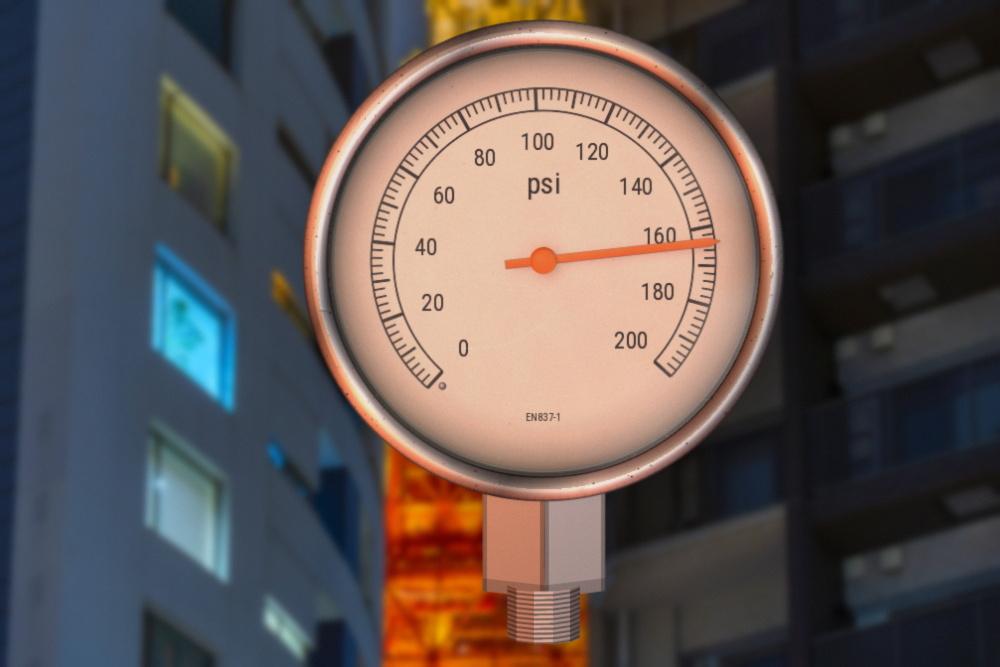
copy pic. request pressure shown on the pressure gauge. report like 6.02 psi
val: 164 psi
